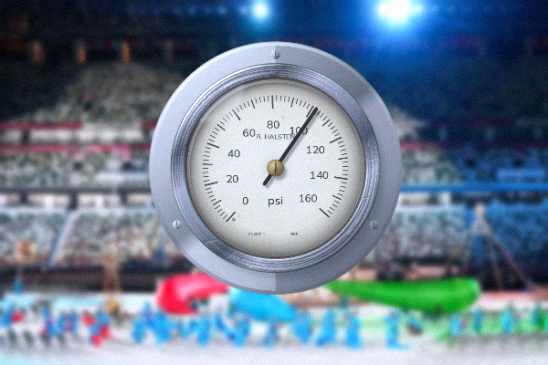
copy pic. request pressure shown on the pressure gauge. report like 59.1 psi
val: 102 psi
